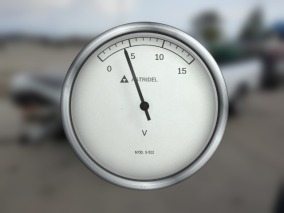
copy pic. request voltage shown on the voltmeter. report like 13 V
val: 4 V
